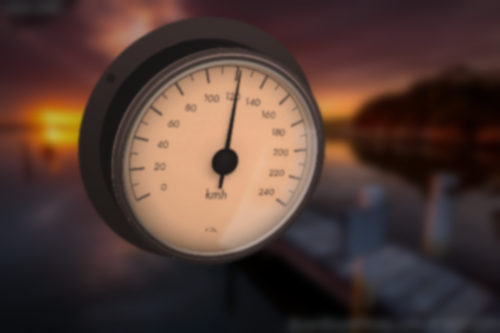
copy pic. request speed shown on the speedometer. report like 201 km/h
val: 120 km/h
